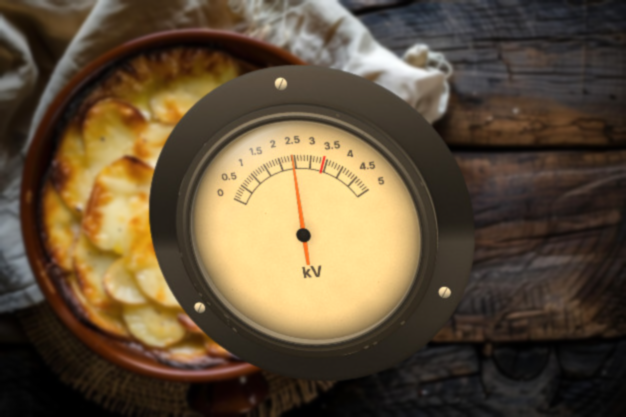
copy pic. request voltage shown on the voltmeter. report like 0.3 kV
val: 2.5 kV
